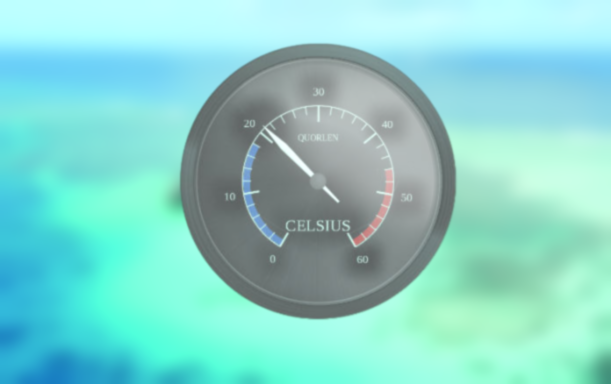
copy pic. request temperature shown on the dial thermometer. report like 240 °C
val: 21 °C
